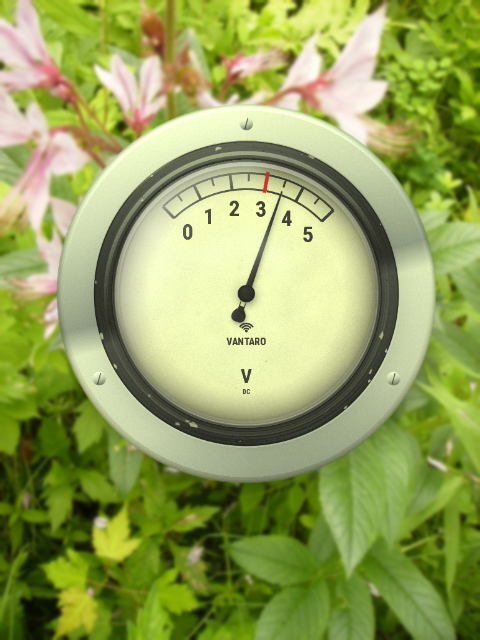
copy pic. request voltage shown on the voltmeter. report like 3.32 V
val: 3.5 V
